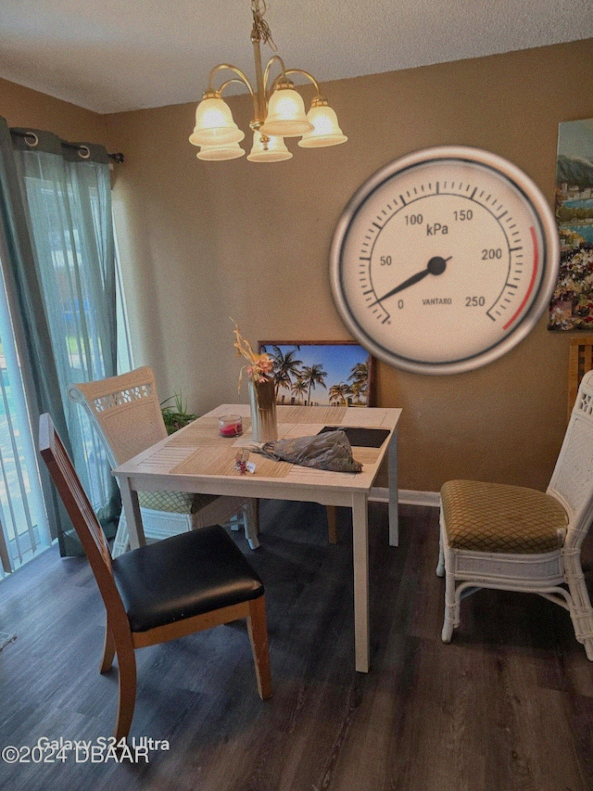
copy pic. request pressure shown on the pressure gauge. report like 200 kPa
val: 15 kPa
